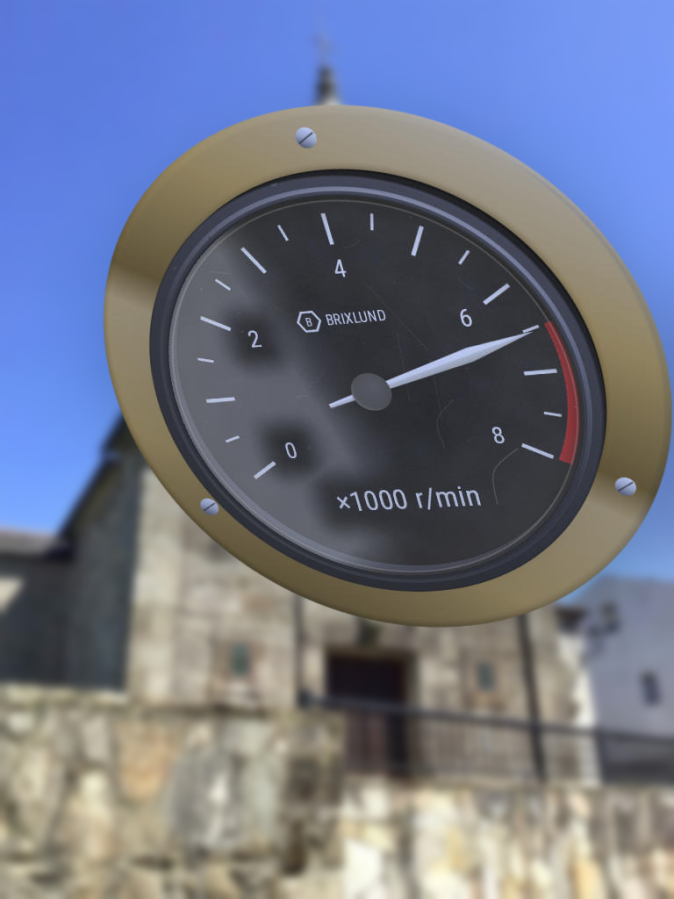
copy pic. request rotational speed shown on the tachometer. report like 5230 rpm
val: 6500 rpm
